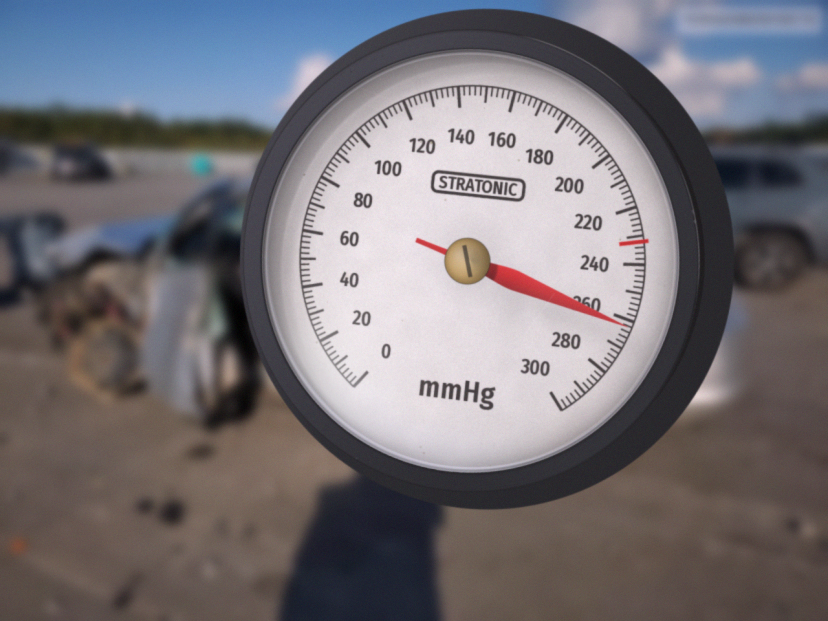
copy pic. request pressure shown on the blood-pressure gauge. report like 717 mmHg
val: 262 mmHg
